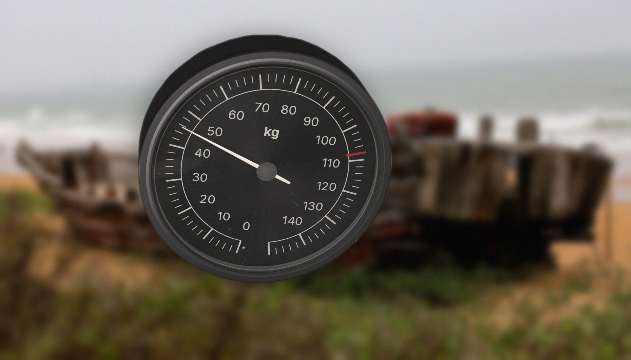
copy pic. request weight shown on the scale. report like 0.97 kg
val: 46 kg
